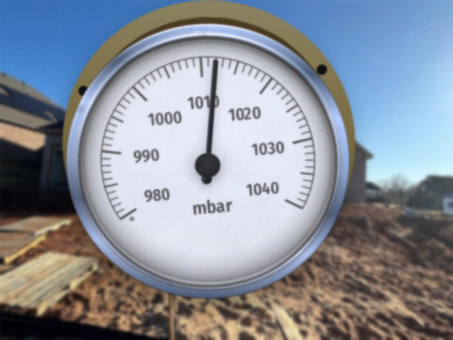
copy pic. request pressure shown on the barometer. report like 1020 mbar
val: 1012 mbar
